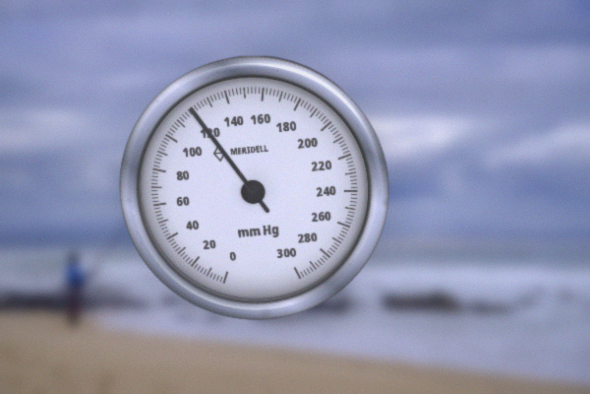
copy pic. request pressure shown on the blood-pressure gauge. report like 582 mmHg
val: 120 mmHg
